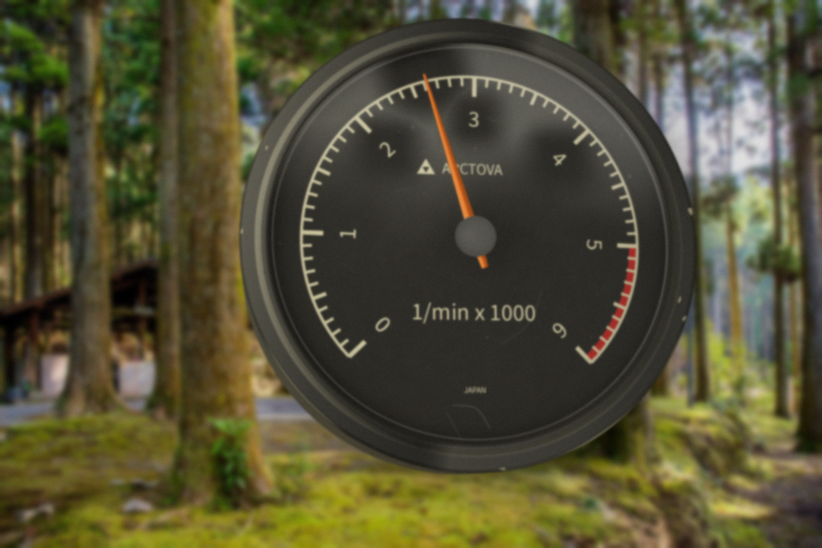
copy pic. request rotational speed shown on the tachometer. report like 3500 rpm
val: 2600 rpm
